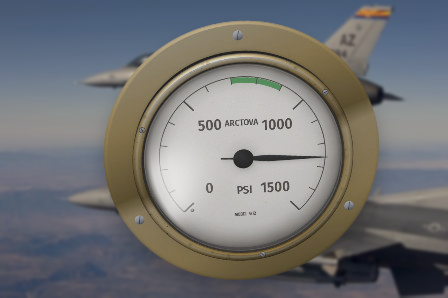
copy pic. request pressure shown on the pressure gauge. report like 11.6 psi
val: 1250 psi
